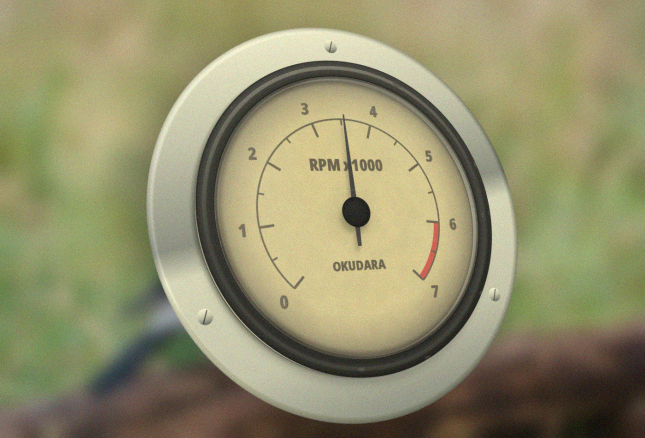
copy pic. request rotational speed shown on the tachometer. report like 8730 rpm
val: 3500 rpm
